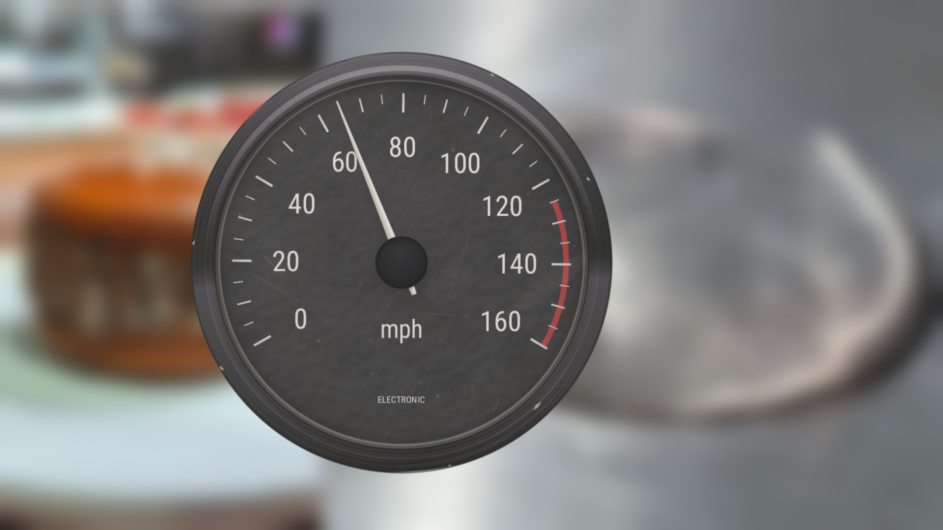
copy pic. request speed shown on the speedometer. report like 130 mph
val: 65 mph
